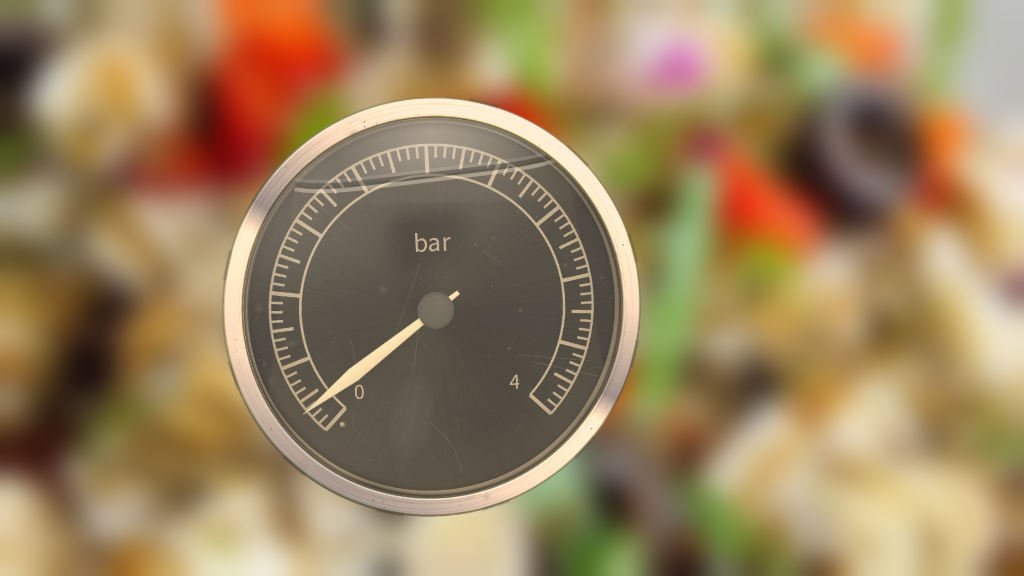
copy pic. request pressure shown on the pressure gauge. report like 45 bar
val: 0.15 bar
